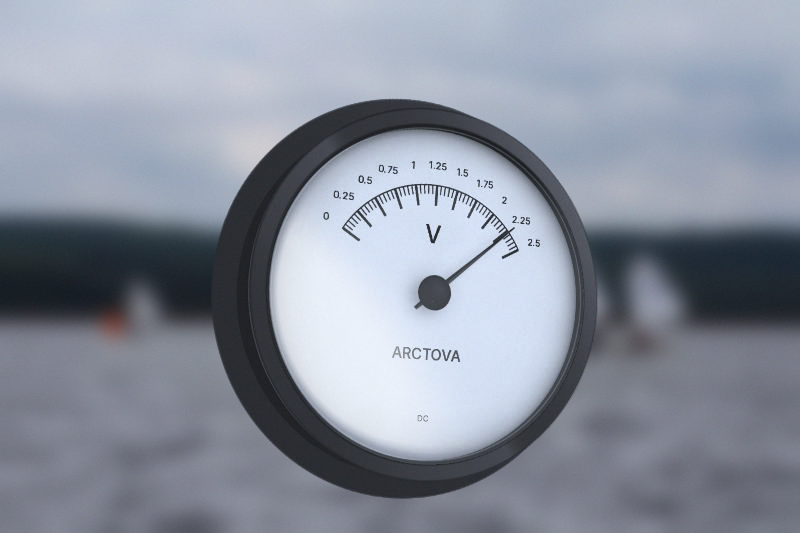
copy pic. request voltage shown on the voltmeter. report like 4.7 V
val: 2.25 V
